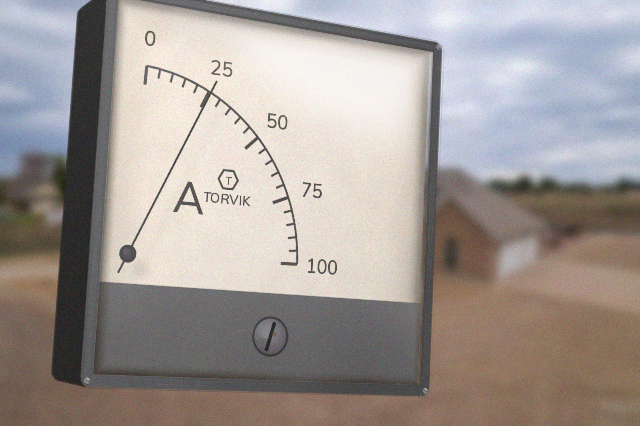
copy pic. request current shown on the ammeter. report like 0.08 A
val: 25 A
